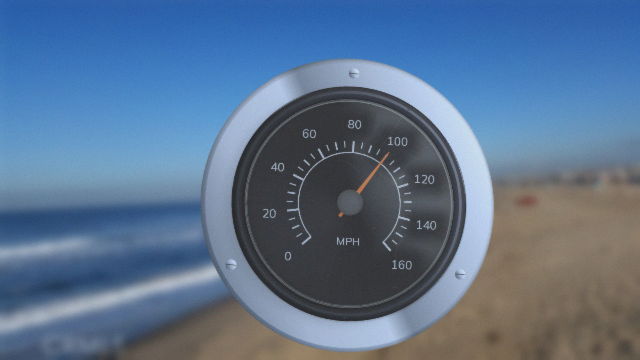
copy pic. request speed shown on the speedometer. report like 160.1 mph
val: 100 mph
